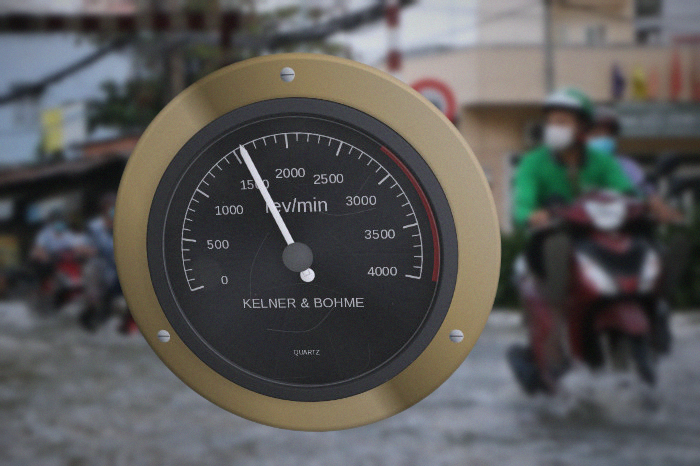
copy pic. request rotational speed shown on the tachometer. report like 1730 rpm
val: 1600 rpm
